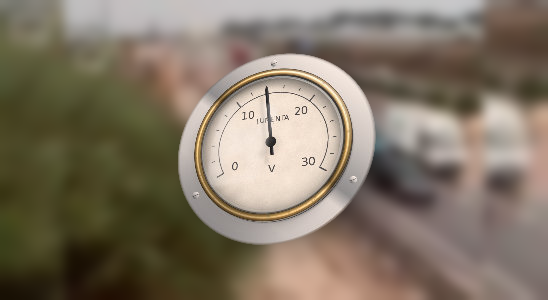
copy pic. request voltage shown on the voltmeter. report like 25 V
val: 14 V
